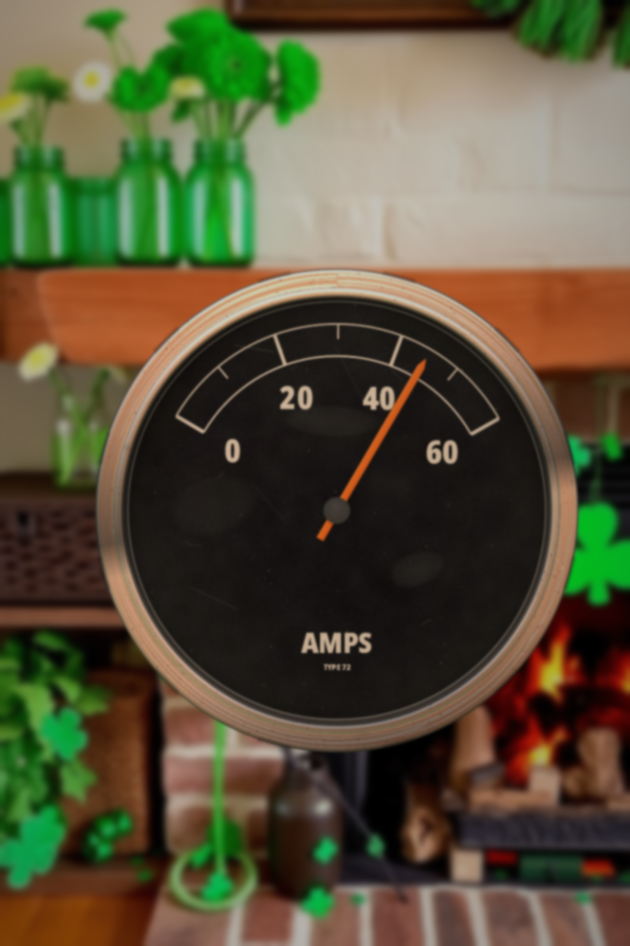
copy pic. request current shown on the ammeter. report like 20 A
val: 45 A
